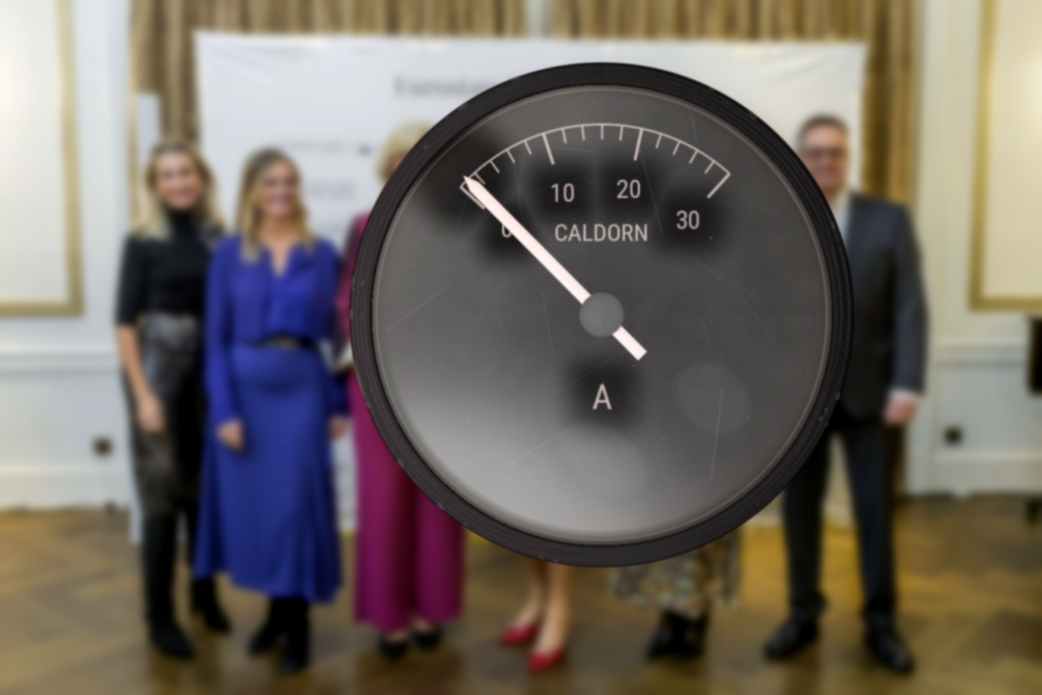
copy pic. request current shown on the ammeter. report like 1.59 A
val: 1 A
